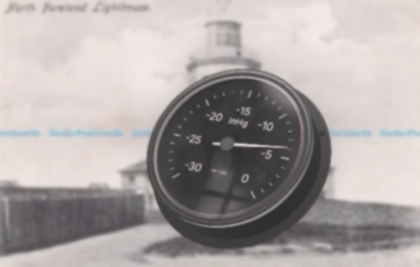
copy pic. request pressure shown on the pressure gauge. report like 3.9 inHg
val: -6 inHg
